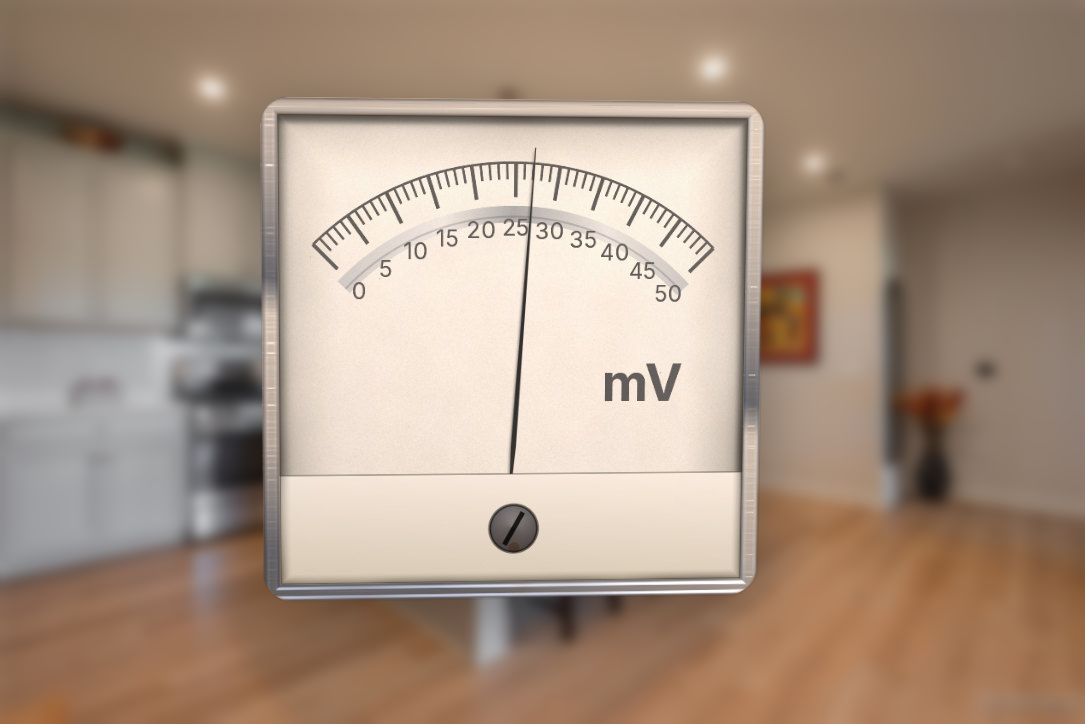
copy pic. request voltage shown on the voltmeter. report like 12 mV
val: 27 mV
